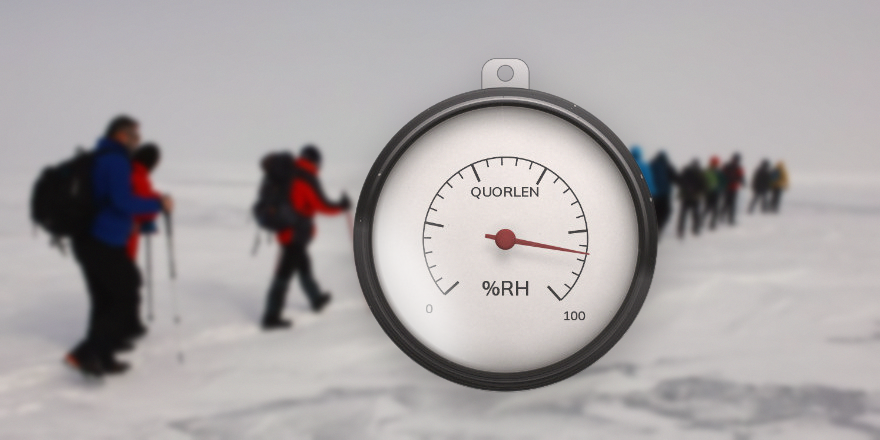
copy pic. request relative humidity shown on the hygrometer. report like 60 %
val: 86 %
